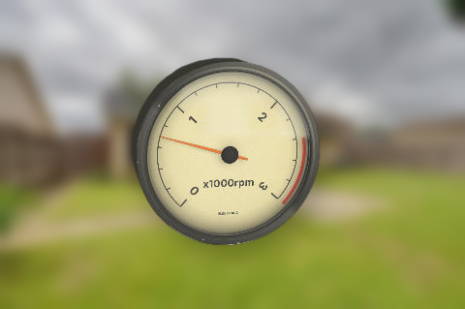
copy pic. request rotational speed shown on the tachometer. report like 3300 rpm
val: 700 rpm
